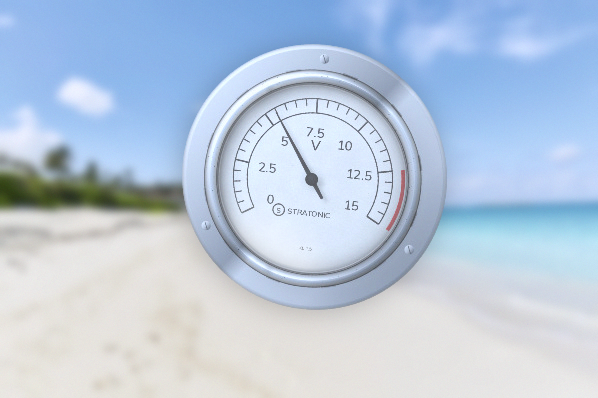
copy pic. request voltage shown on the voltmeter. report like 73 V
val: 5.5 V
